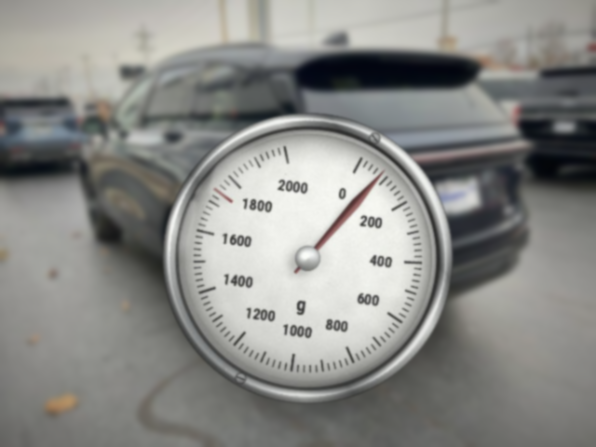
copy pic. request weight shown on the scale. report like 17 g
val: 80 g
